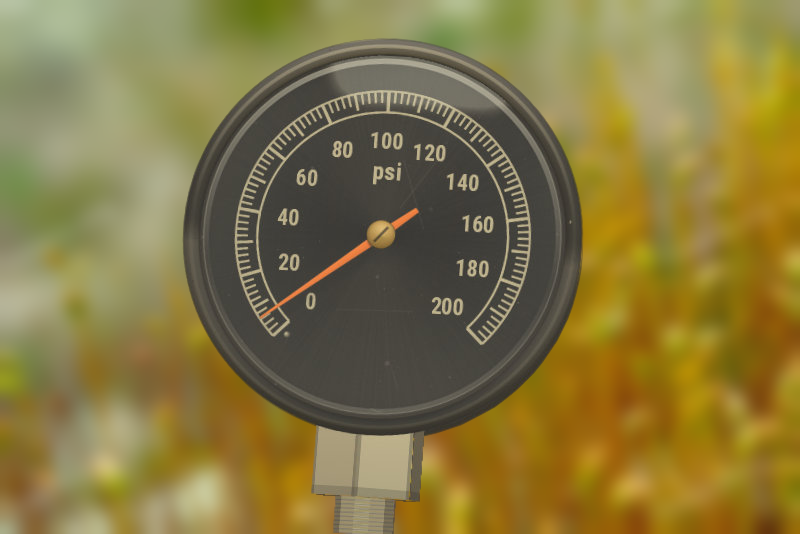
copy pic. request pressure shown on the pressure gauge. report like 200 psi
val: 6 psi
